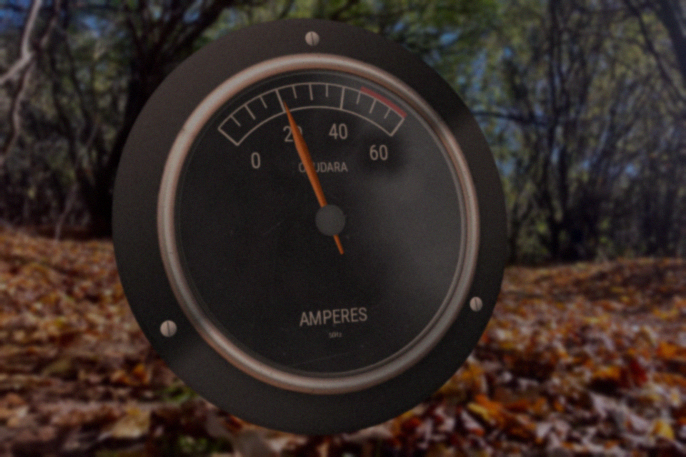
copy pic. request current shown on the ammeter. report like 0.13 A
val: 20 A
